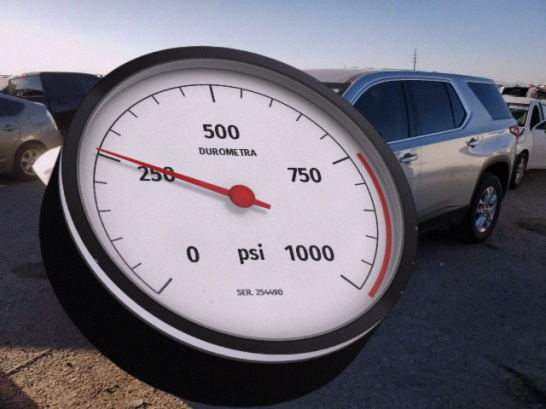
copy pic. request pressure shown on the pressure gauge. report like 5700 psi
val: 250 psi
